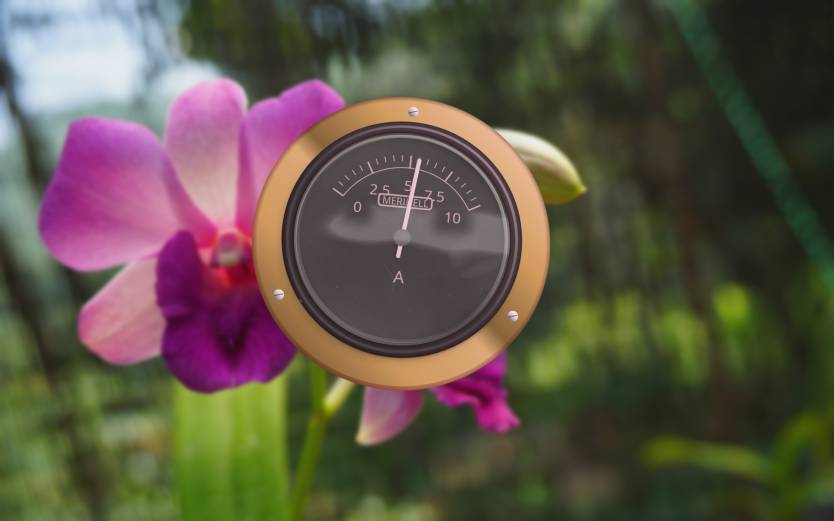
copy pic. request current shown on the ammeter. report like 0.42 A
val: 5.5 A
